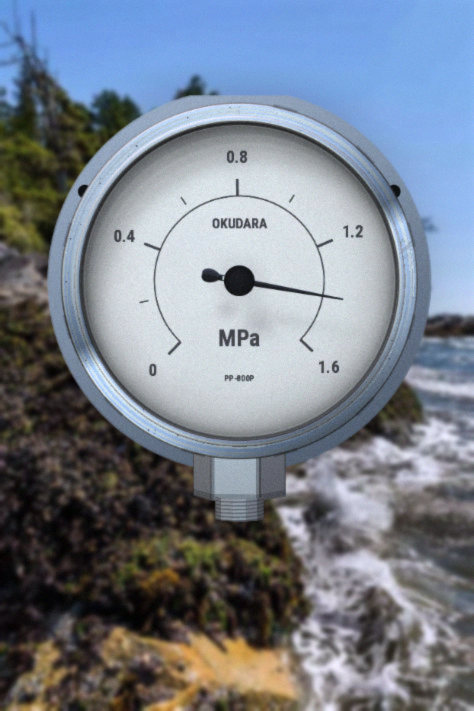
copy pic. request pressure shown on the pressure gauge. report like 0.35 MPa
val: 1.4 MPa
